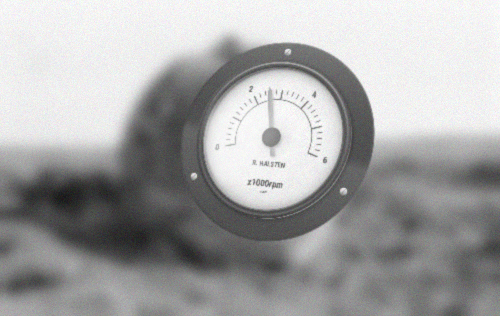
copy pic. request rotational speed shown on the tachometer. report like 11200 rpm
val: 2600 rpm
